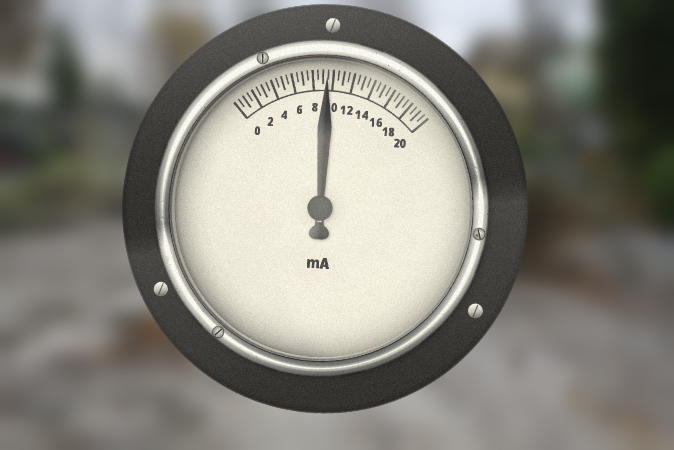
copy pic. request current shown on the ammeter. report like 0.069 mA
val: 9.5 mA
